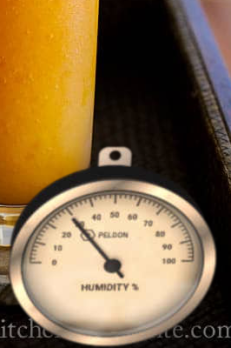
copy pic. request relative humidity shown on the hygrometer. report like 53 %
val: 30 %
